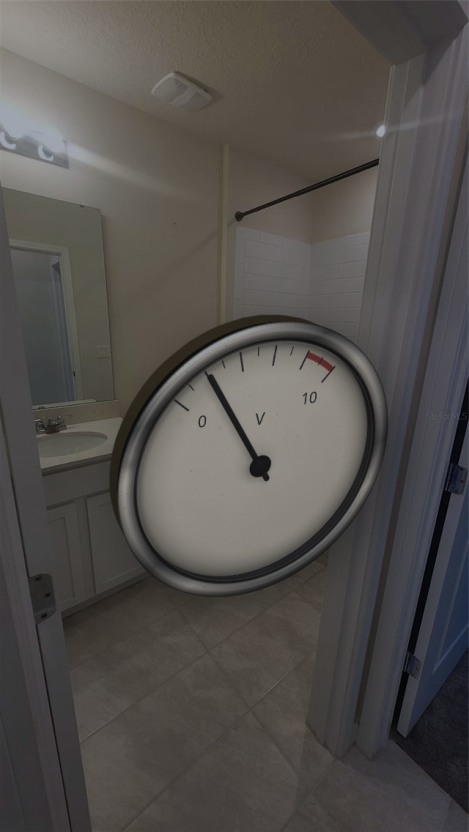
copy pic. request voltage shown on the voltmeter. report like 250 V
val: 2 V
